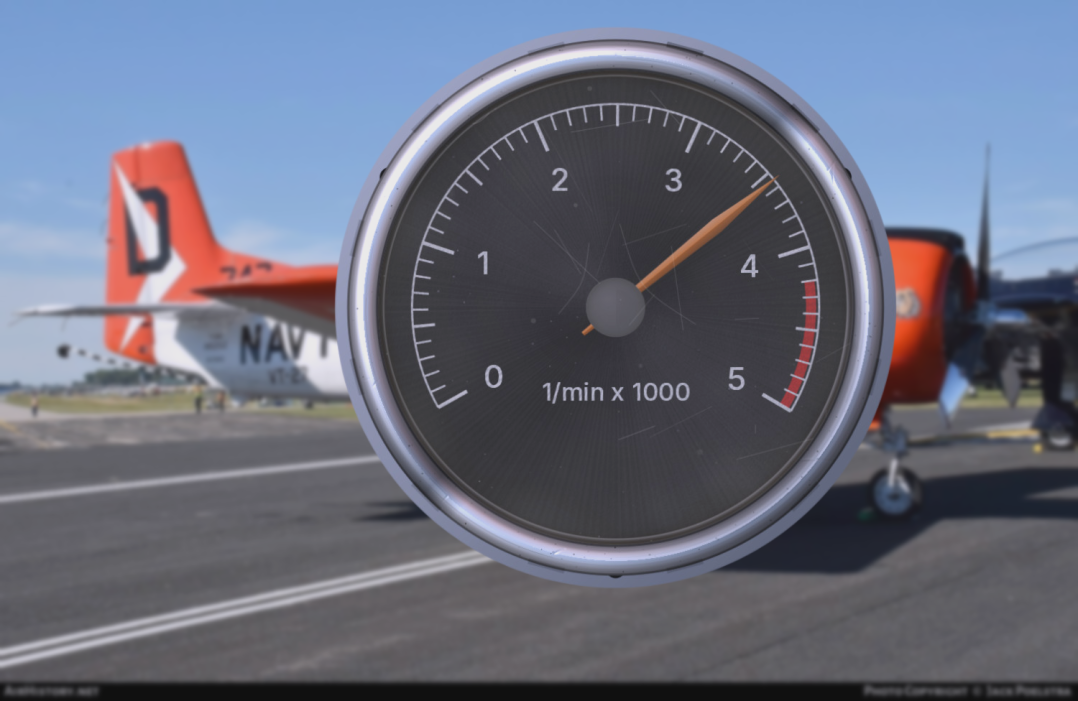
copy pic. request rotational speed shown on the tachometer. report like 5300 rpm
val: 3550 rpm
